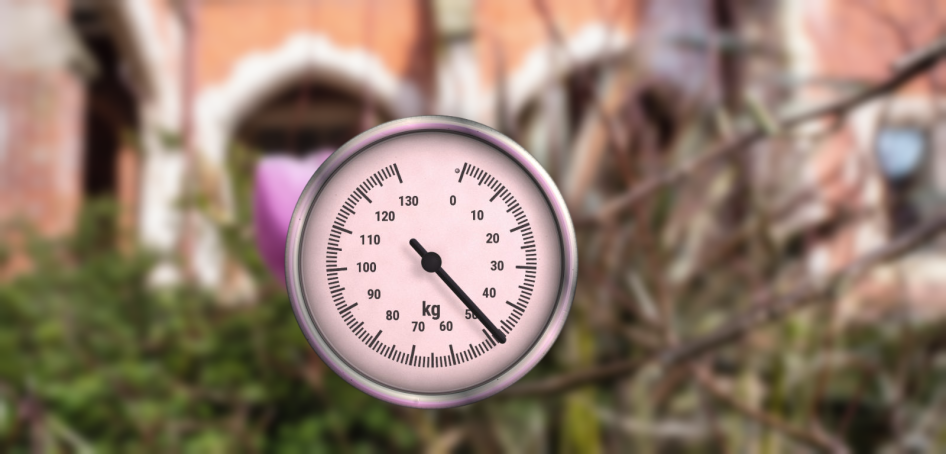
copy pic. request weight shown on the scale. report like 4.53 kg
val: 48 kg
